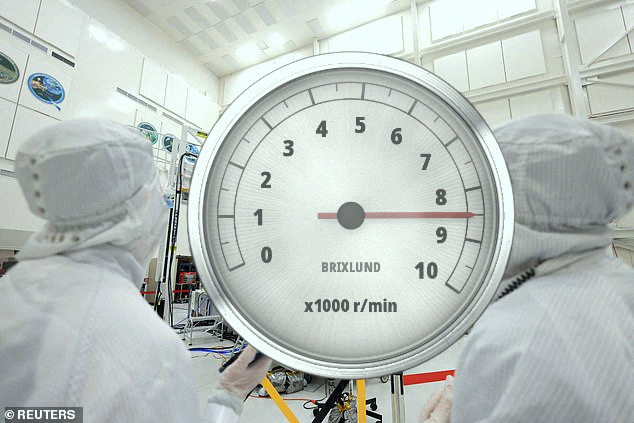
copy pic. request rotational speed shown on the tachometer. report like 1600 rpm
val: 8500 rpm
